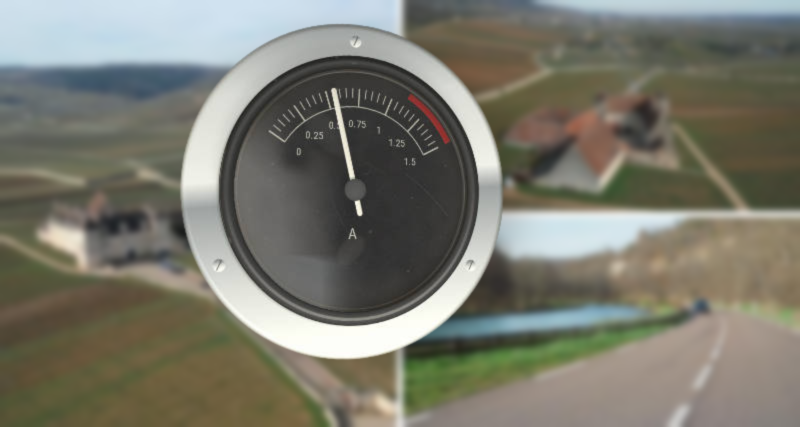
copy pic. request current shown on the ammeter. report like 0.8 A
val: 0.55 A
